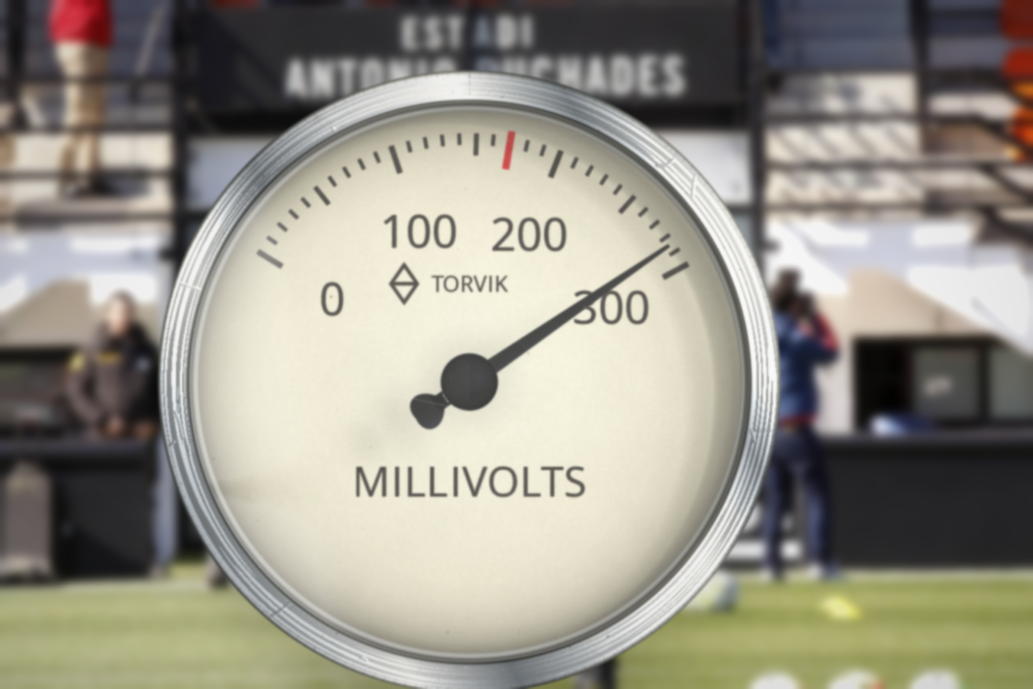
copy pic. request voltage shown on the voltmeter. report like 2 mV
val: 285 mV
